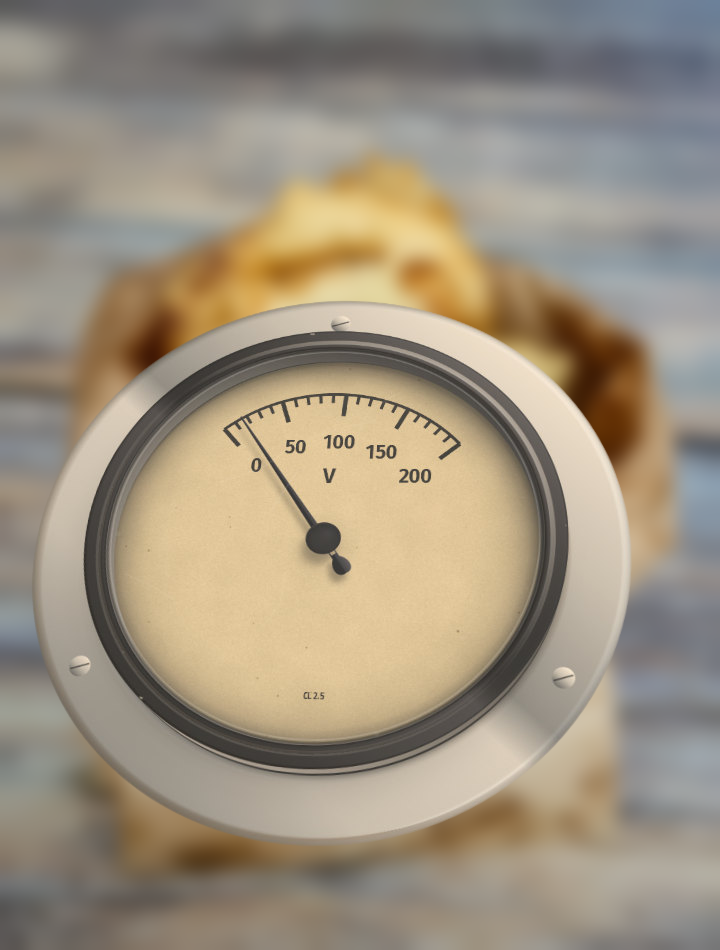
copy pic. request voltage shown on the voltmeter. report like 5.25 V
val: 15 V
